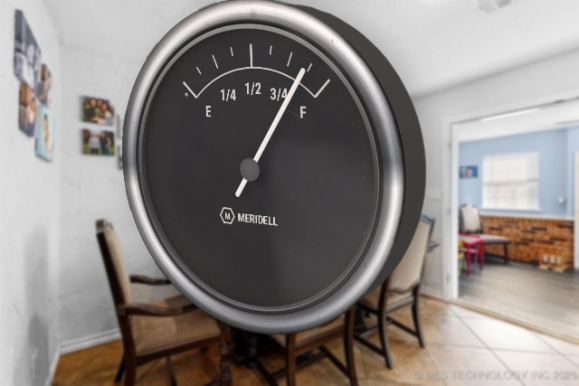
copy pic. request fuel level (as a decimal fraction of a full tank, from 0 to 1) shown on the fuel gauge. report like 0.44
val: 0.875
